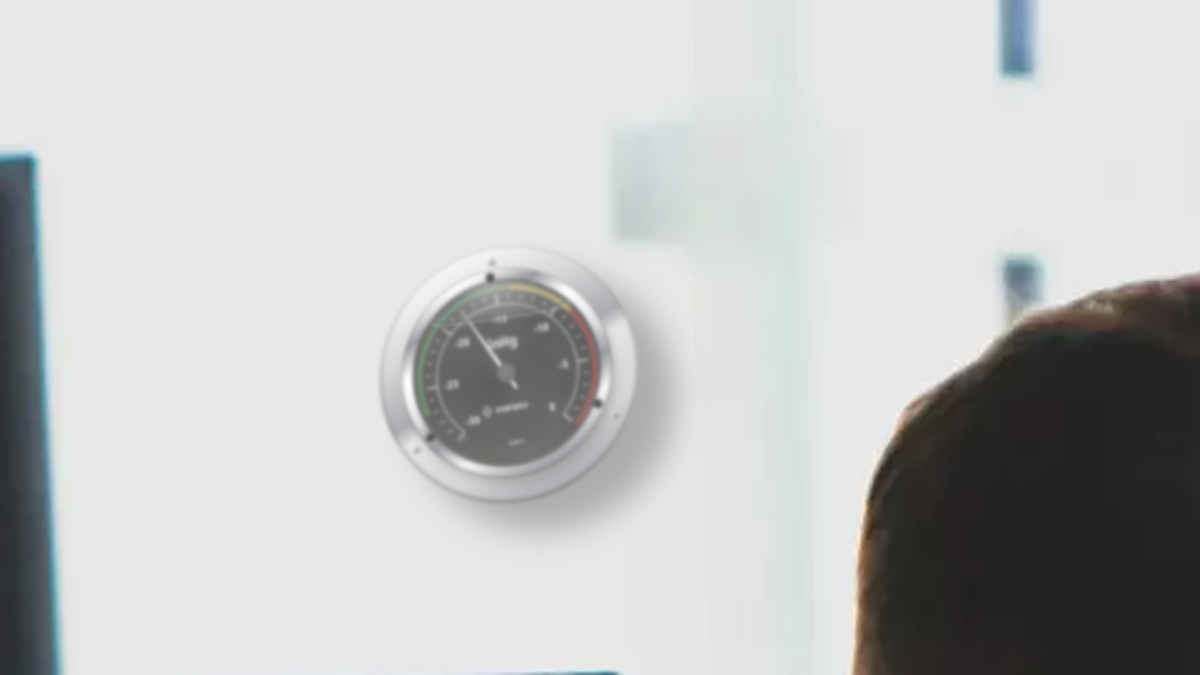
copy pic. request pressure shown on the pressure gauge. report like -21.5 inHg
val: -18 inHg
